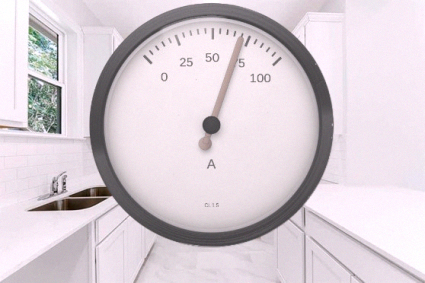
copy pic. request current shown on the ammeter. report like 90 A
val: 70 A
